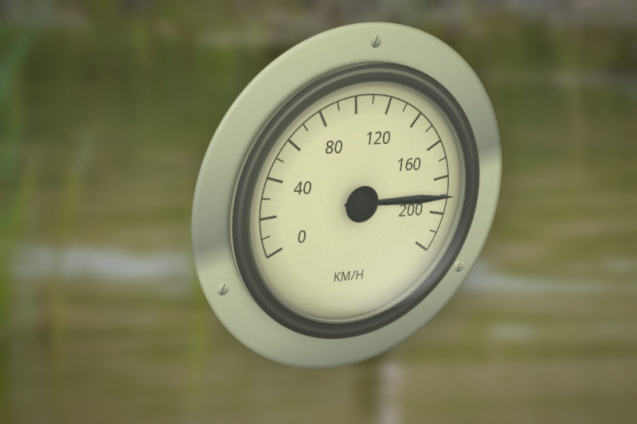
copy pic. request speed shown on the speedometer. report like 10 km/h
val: 190 km/h
